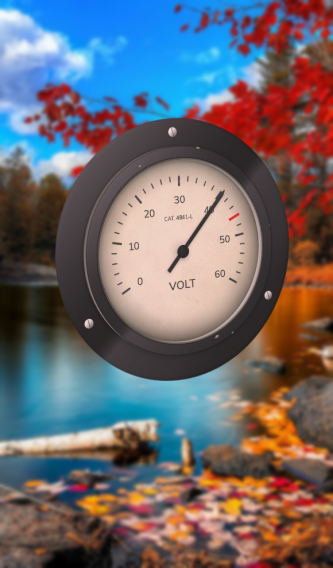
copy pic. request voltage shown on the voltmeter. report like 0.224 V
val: 40 V
